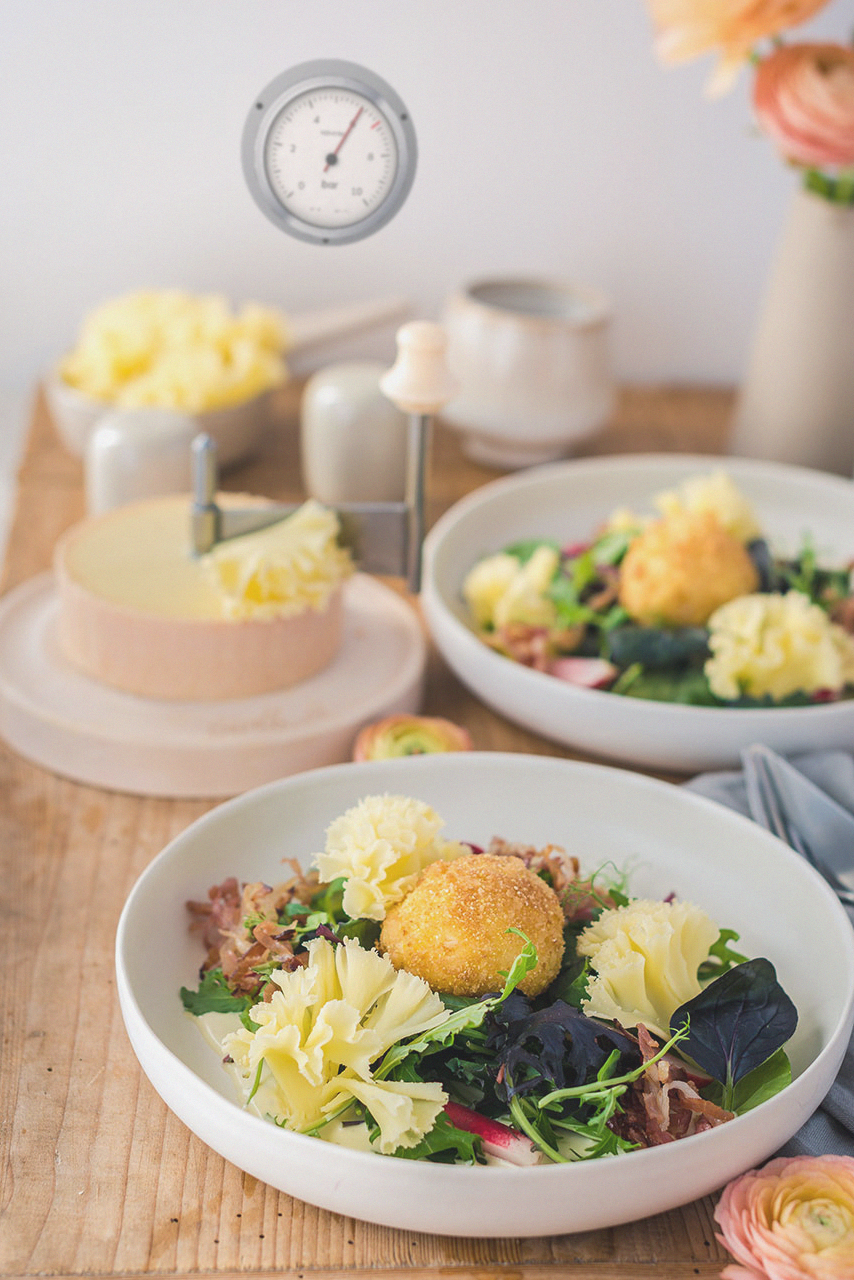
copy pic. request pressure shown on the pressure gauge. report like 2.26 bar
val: 6 bar
